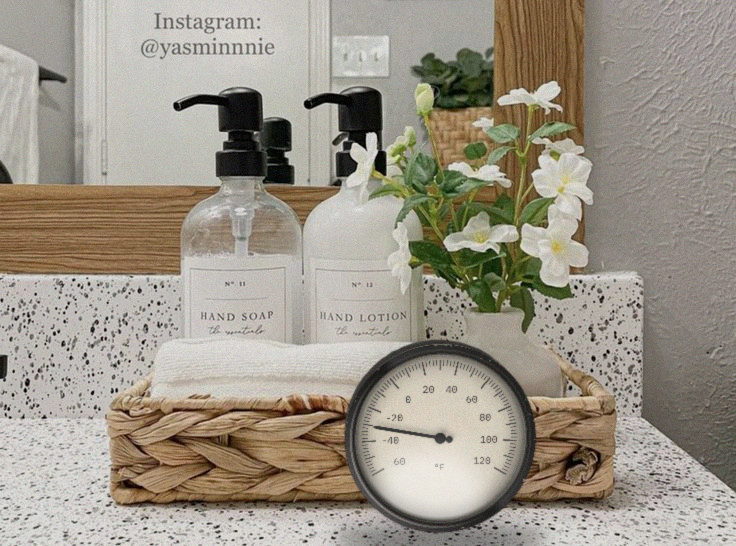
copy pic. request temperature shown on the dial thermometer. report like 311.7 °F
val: -30 °F
